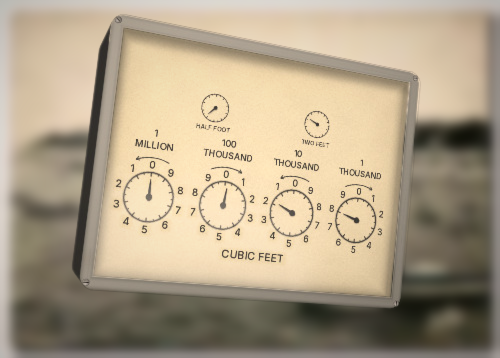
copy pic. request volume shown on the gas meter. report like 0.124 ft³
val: 1800 ft³
